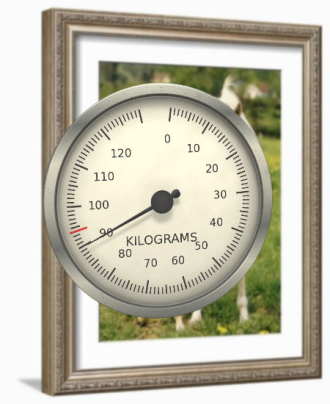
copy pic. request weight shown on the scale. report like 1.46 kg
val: 90 kg
